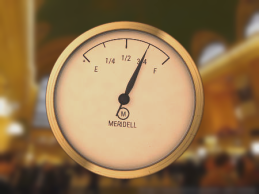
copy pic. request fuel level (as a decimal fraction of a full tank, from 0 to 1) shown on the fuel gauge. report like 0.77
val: 0.75
